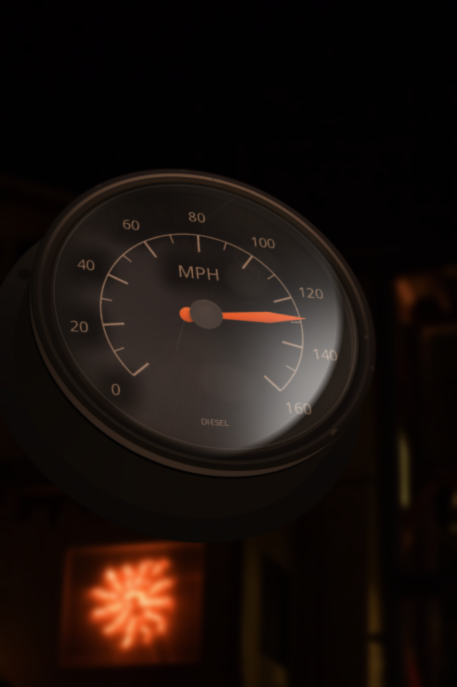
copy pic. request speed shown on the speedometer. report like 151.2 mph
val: 130 mph
